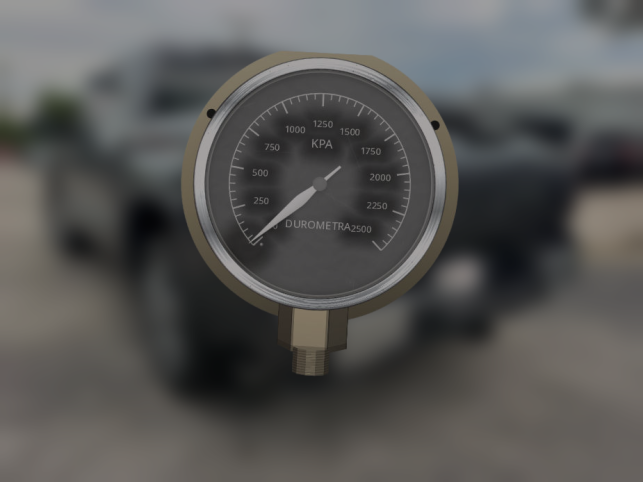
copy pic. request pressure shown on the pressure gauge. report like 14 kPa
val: 25 kPa
